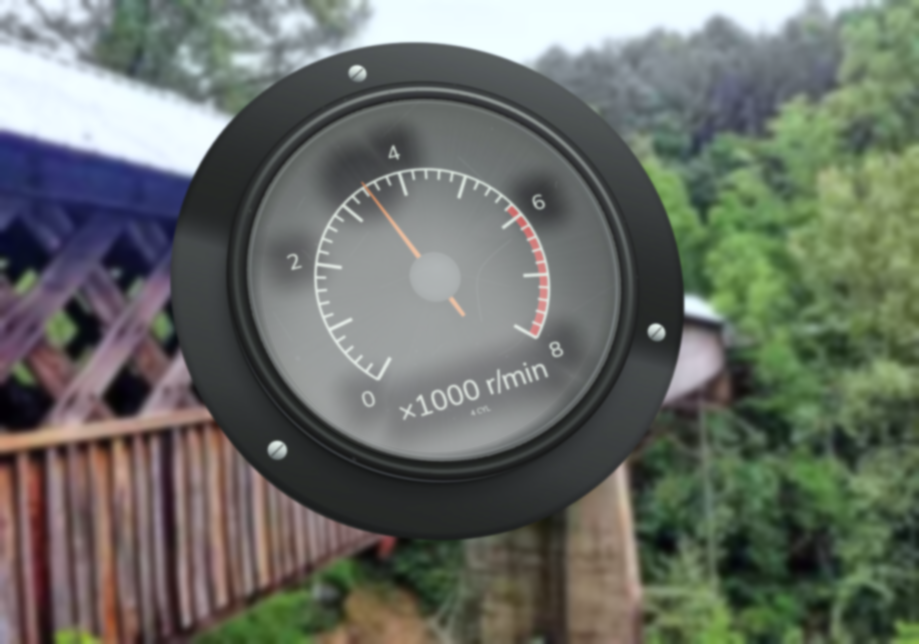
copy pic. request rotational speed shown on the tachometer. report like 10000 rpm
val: 3400 rpm
